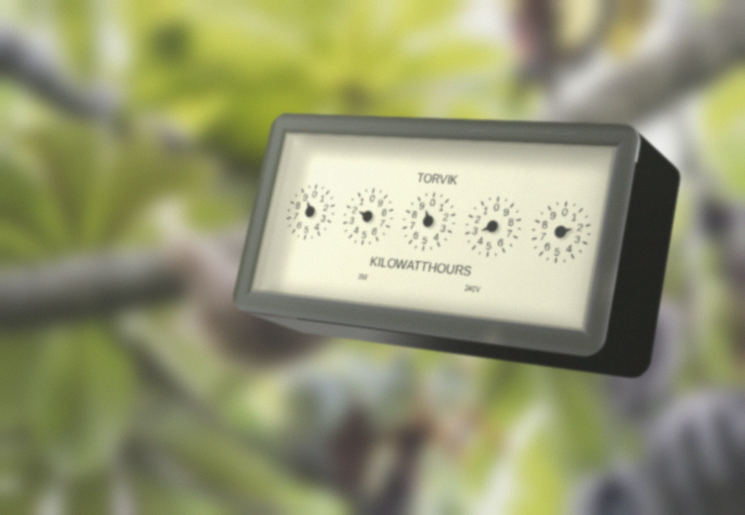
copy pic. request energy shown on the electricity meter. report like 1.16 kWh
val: 91932 kWh
